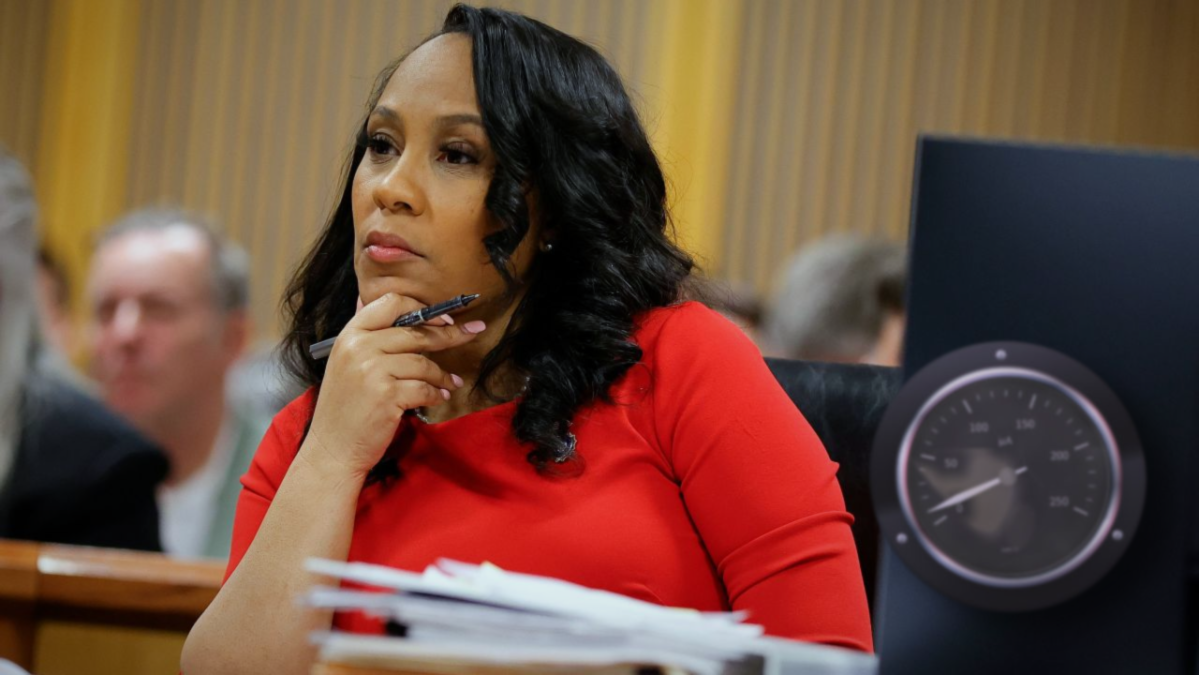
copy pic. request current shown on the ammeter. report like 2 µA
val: 10 µA
